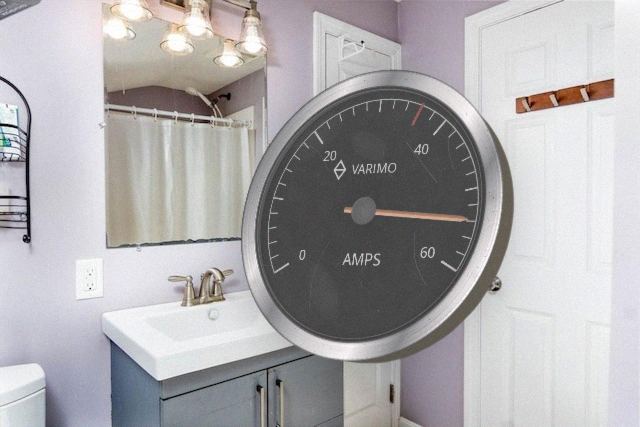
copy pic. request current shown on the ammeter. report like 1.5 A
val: 54 A
